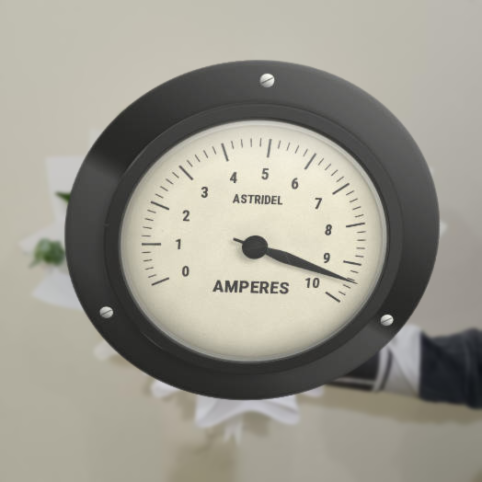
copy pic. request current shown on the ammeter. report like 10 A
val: 9.4 A
